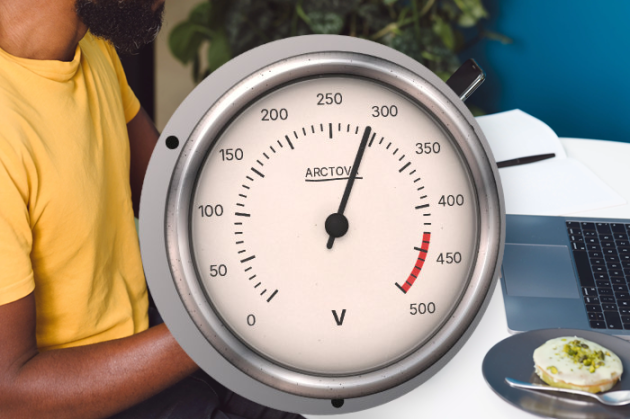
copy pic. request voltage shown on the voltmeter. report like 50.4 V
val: 290 V
